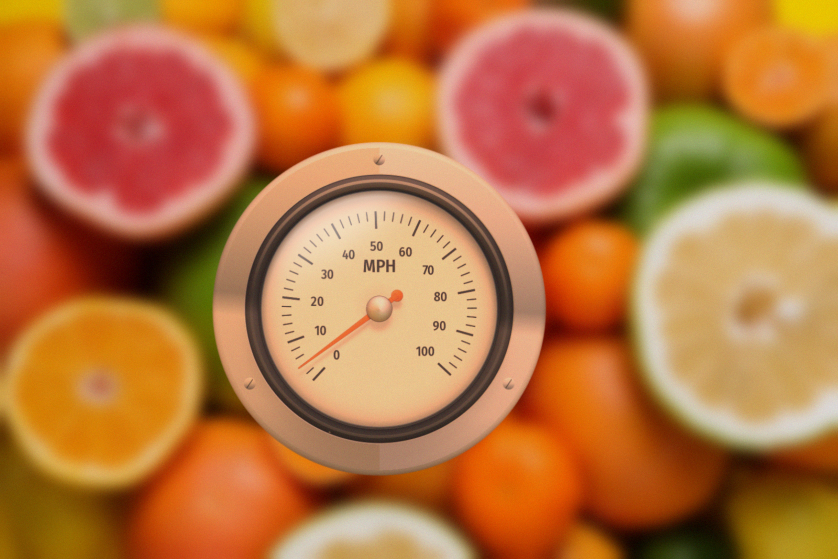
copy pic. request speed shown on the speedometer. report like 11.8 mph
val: 4 mph
